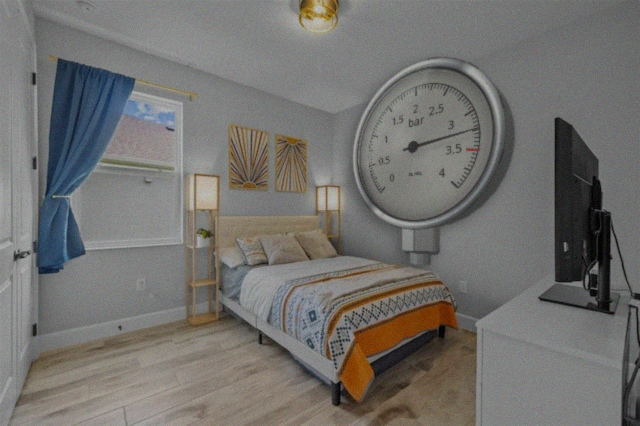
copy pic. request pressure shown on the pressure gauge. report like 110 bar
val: 3.25 bar
